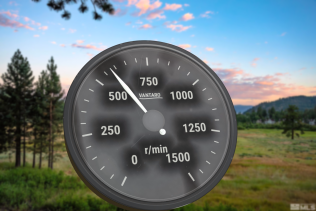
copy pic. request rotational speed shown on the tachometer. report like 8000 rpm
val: 575 rpm
